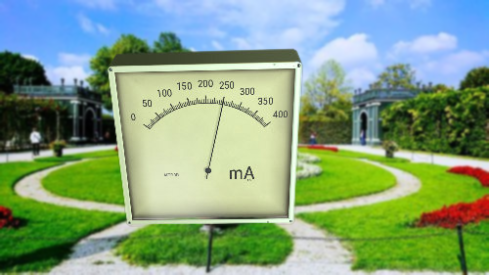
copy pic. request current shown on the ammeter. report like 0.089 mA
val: 250 mA
